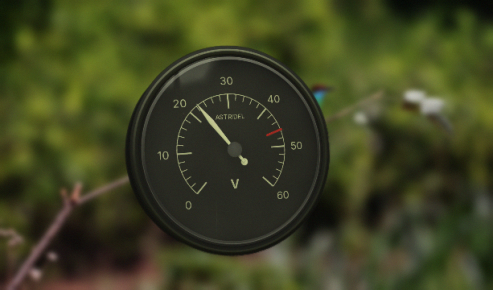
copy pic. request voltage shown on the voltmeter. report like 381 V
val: 22 V
